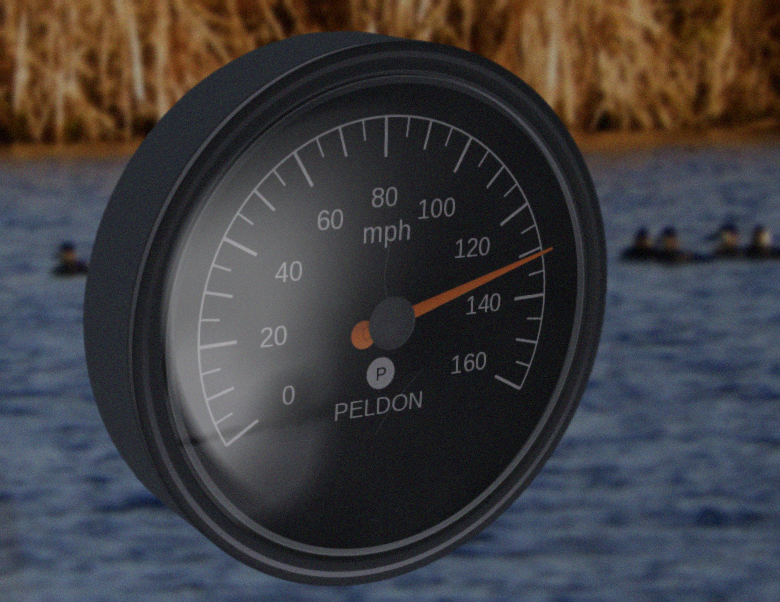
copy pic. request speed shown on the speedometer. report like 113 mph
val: 130 mph
